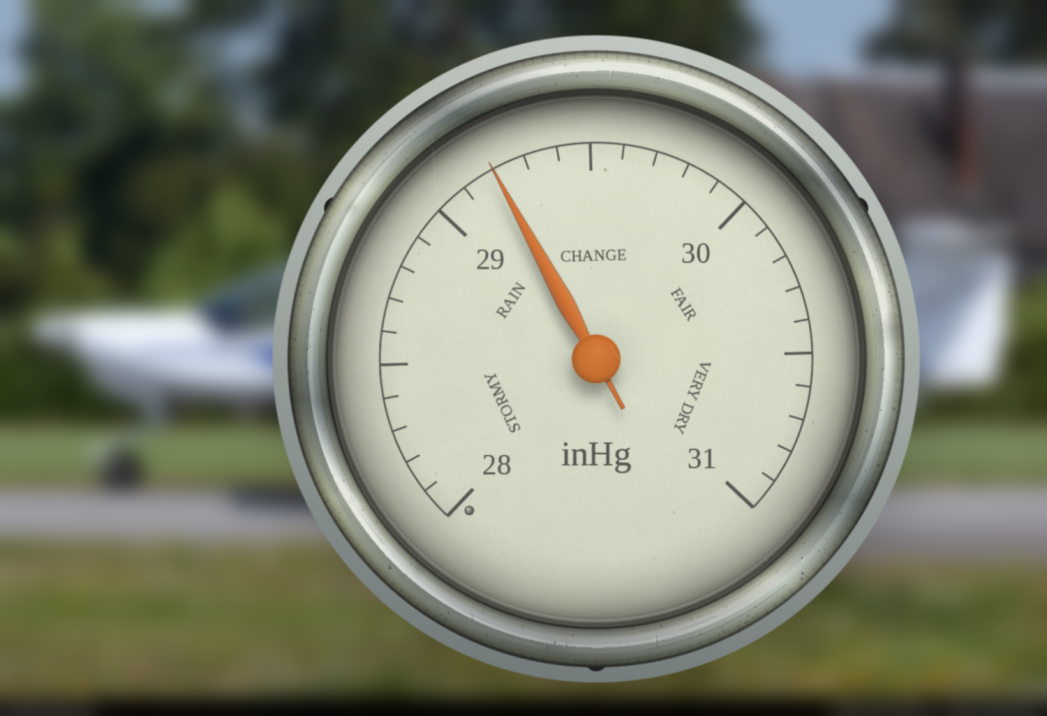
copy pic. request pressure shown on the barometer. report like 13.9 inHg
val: 29.2 inHg
